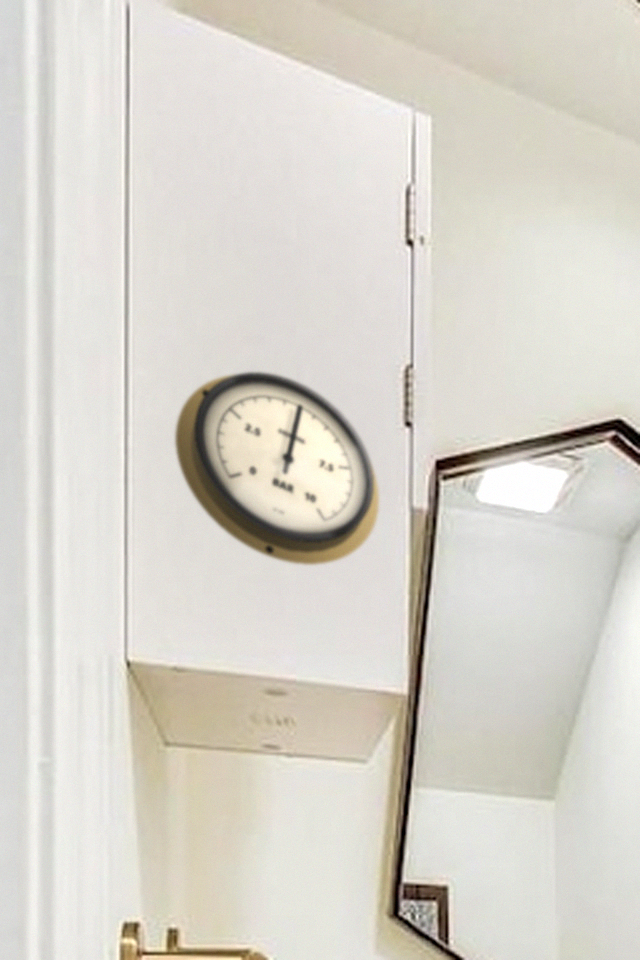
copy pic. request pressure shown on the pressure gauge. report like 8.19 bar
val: 5 bar
